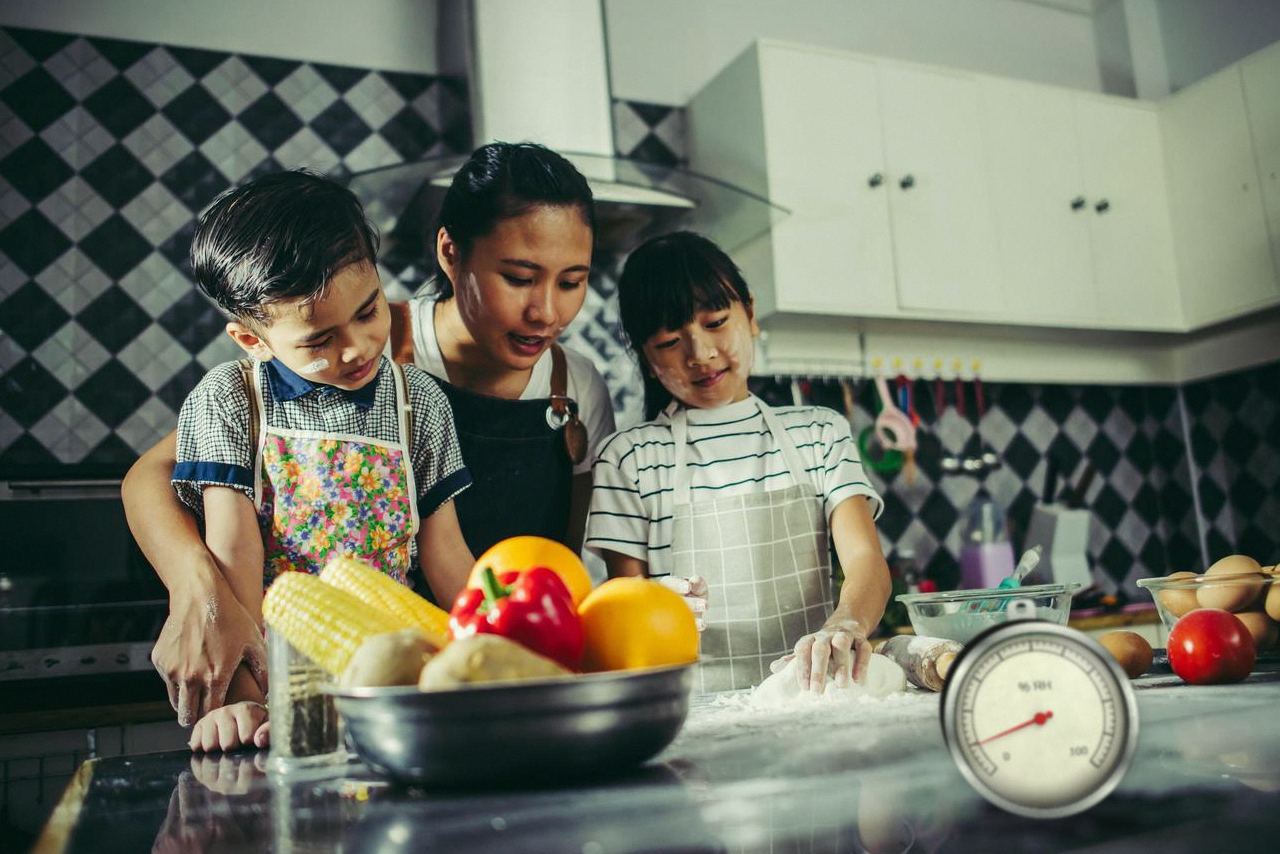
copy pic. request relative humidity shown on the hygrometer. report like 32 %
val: 10 %
